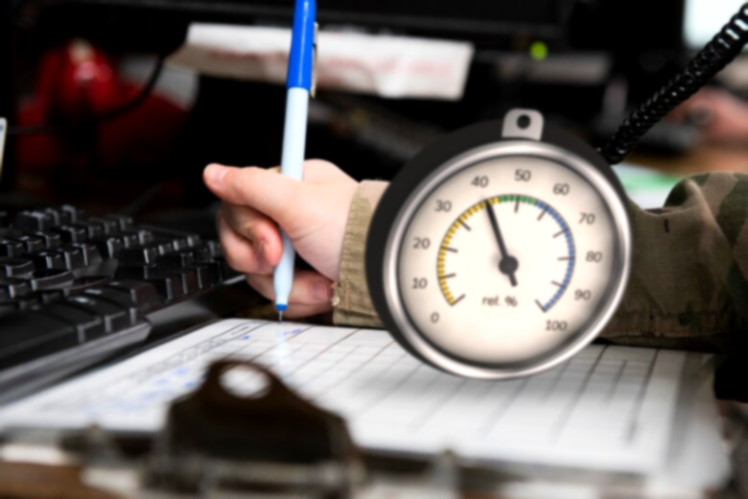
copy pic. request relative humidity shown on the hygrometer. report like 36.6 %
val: 40 %
